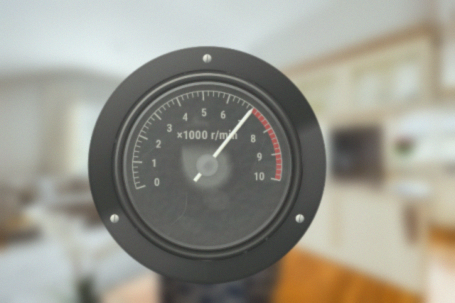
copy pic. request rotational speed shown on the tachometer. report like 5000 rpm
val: 7000 rpm
